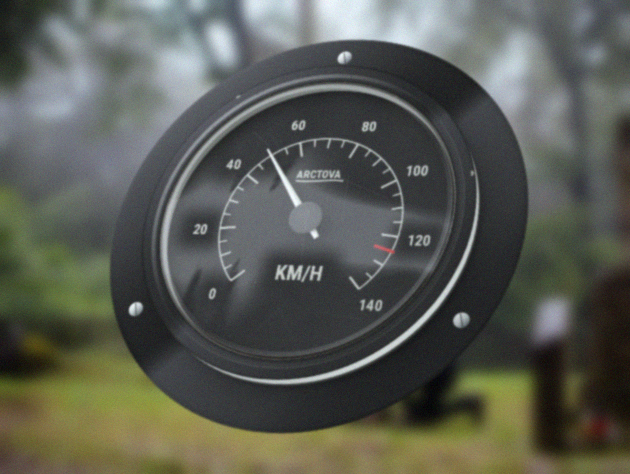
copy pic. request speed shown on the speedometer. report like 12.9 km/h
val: 50 km/h
